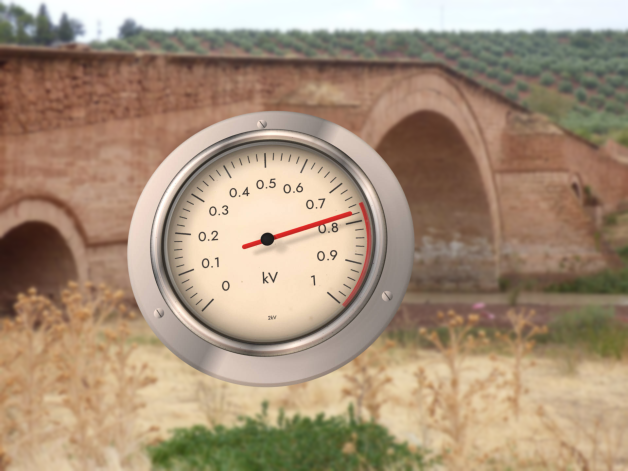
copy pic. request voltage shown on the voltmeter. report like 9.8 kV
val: 0.78 kV
